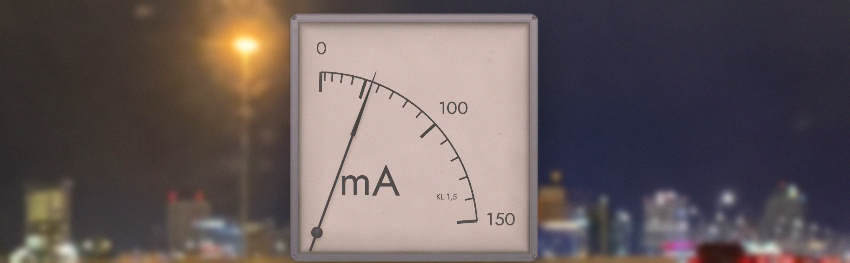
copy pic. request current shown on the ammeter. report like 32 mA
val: 55 mA
